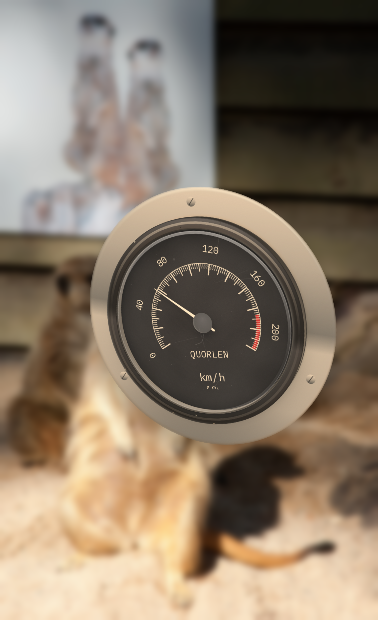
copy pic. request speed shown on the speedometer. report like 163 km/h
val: 60 km/h
